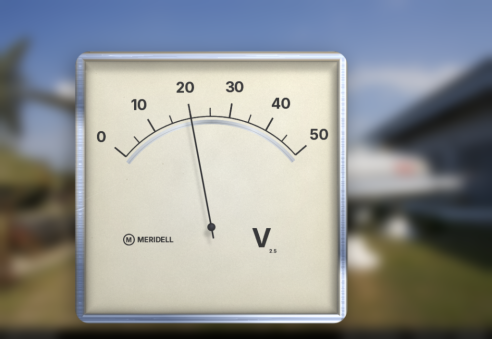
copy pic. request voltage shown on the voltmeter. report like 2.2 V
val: 20 V
